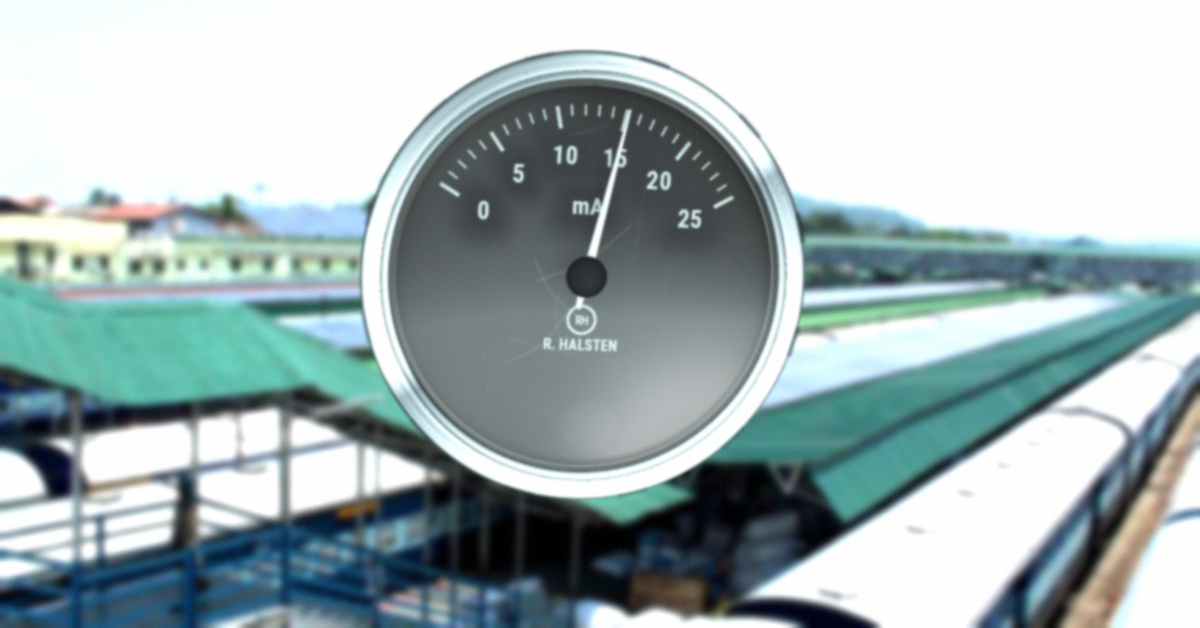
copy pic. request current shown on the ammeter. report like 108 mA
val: 15 mA
